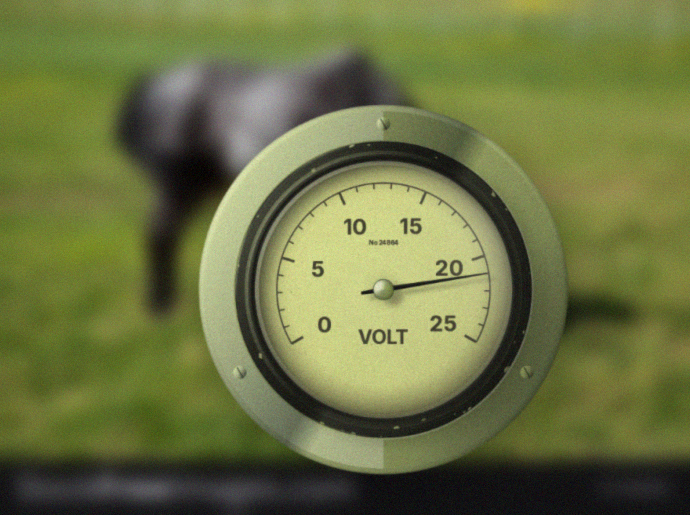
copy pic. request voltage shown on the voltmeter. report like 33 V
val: 21 V
